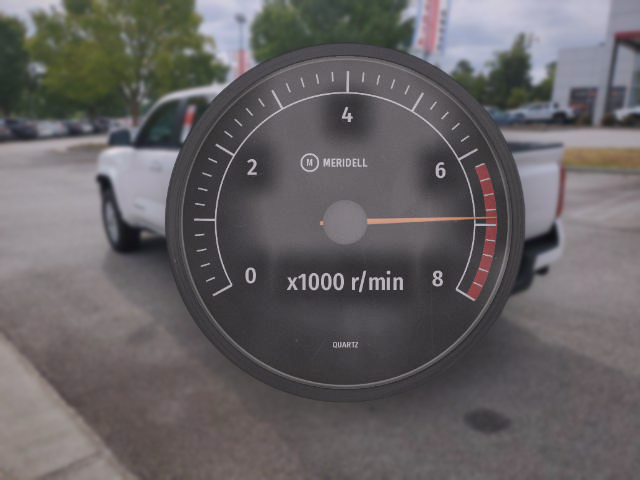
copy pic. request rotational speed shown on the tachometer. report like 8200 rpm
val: 6900 rpm
